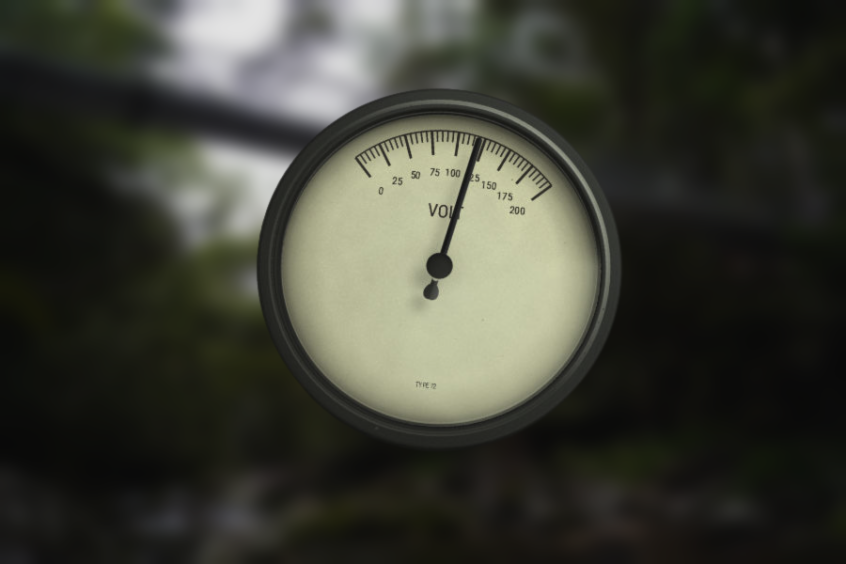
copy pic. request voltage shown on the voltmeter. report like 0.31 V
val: 120 V
